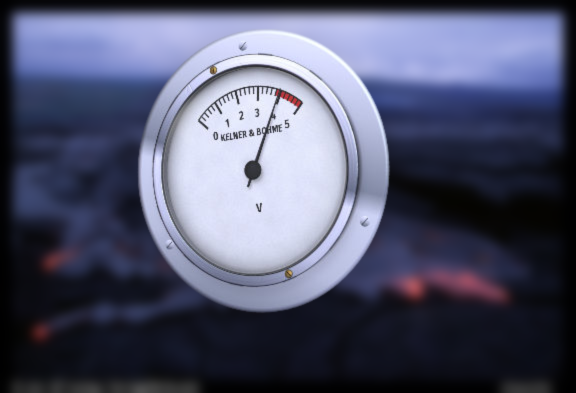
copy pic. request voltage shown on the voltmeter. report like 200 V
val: 4 V
